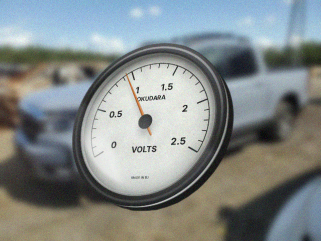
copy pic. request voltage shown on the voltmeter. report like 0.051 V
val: 0.95 V
